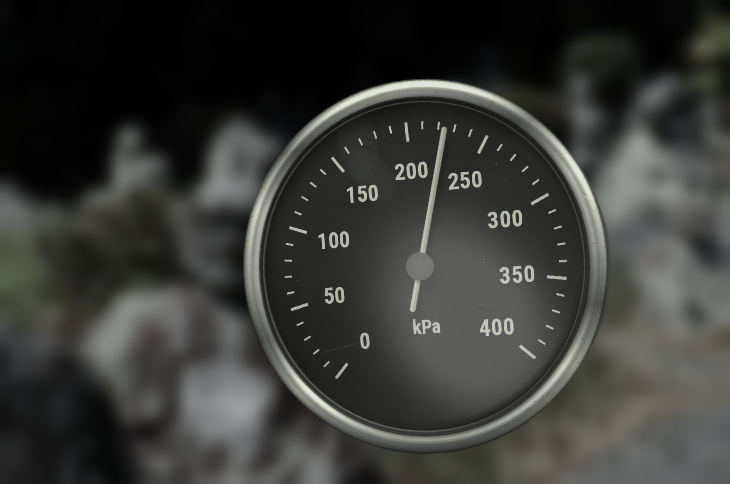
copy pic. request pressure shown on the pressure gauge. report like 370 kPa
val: 225 kPa
